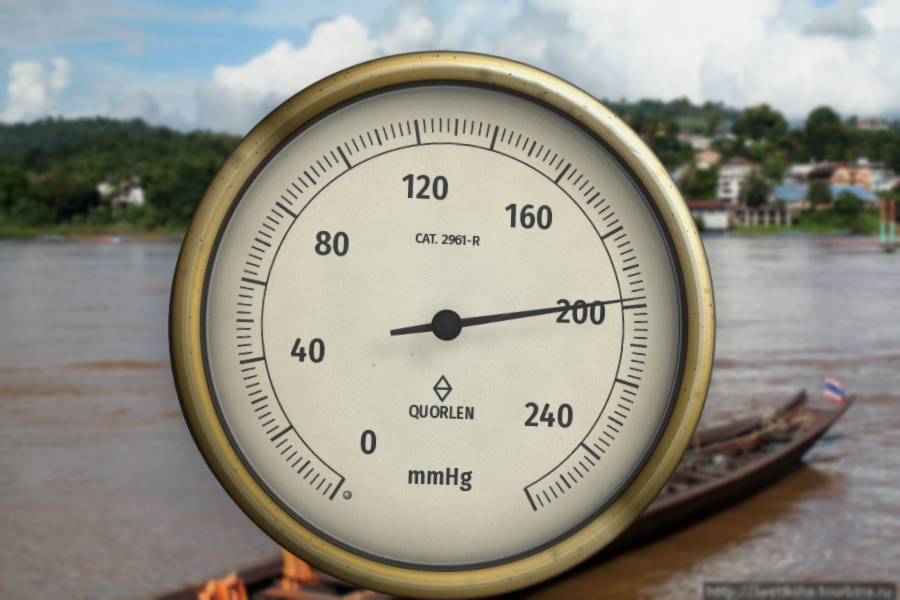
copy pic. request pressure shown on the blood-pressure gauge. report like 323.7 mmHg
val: 198 mmHg
